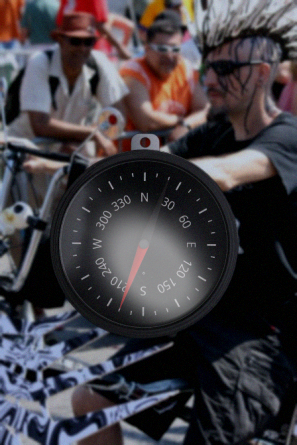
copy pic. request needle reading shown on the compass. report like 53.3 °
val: 200 °
